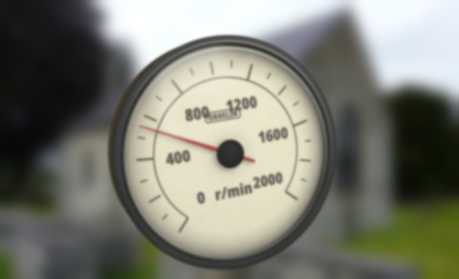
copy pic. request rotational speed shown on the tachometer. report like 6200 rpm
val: 550 rpm
